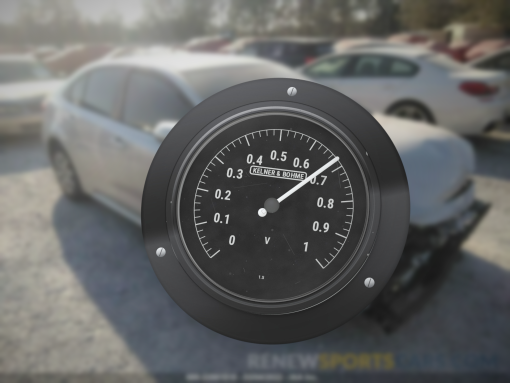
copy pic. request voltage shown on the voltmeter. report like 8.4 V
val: 0.68 V
